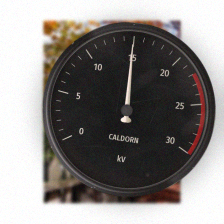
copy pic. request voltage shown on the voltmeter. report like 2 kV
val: 15 kV
